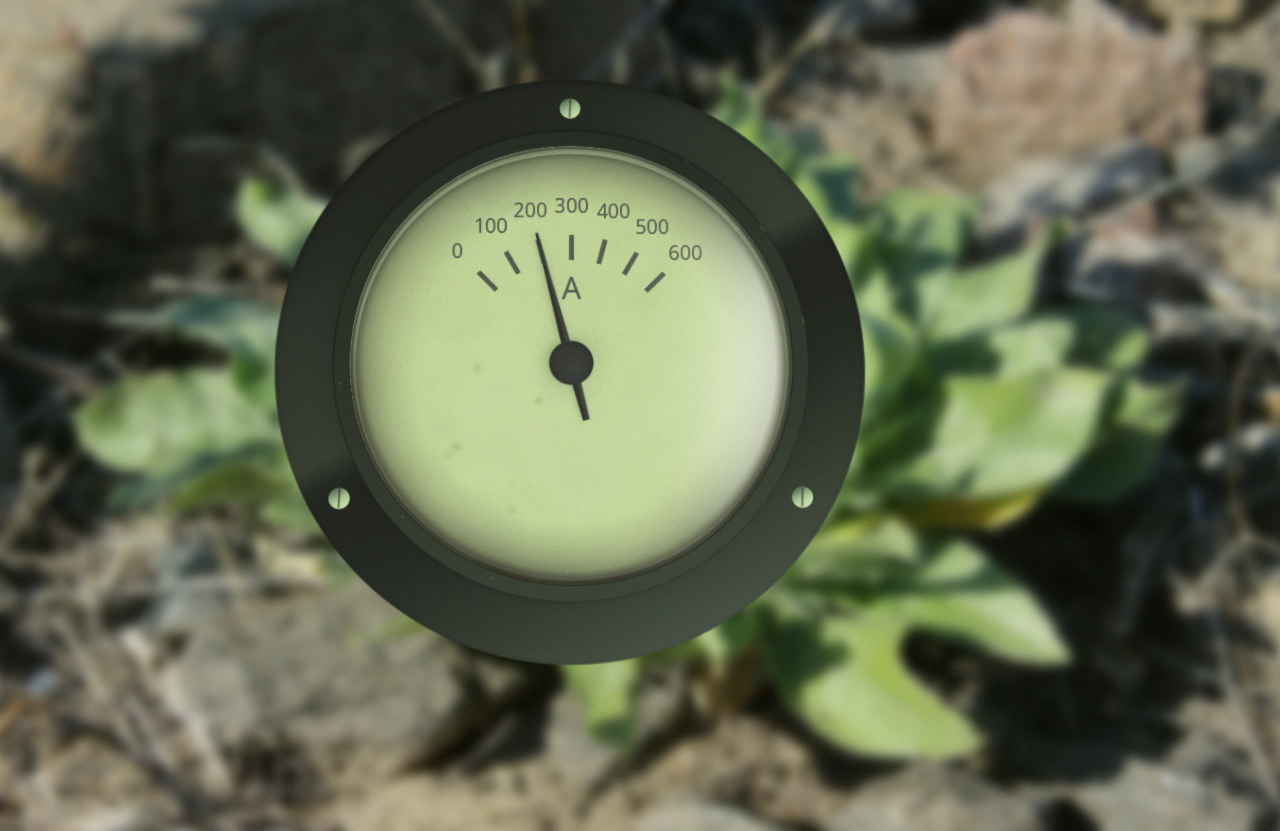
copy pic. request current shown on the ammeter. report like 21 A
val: 200 A
